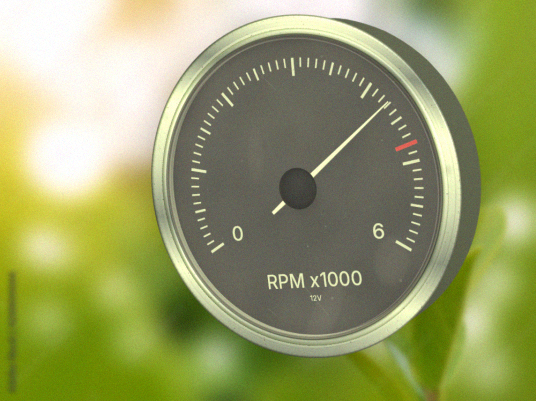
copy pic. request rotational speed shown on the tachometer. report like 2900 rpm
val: 4300 rpm
